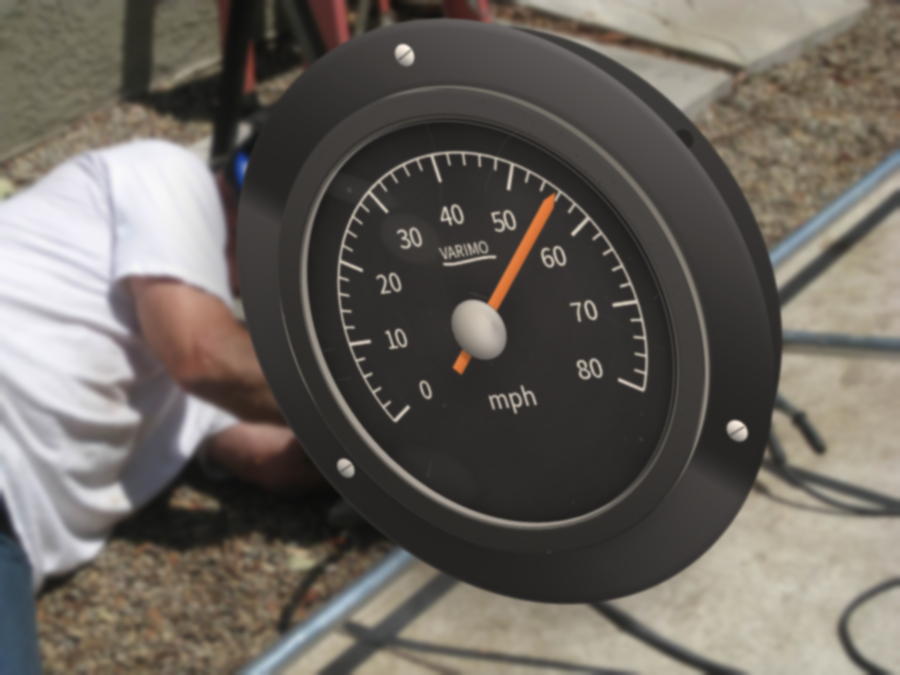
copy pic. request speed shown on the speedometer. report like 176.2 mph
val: 56 mph
